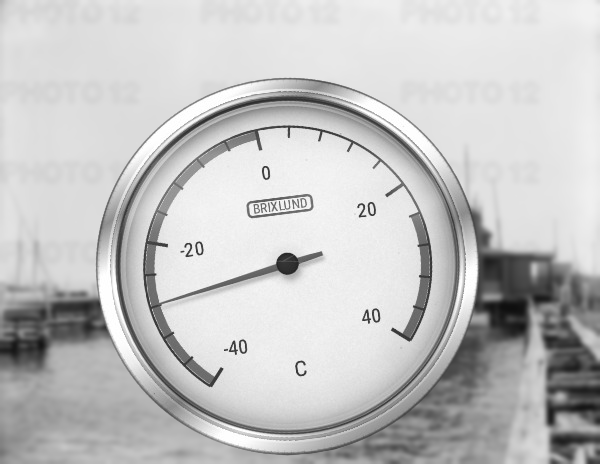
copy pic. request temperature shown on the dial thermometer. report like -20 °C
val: -28 °C
